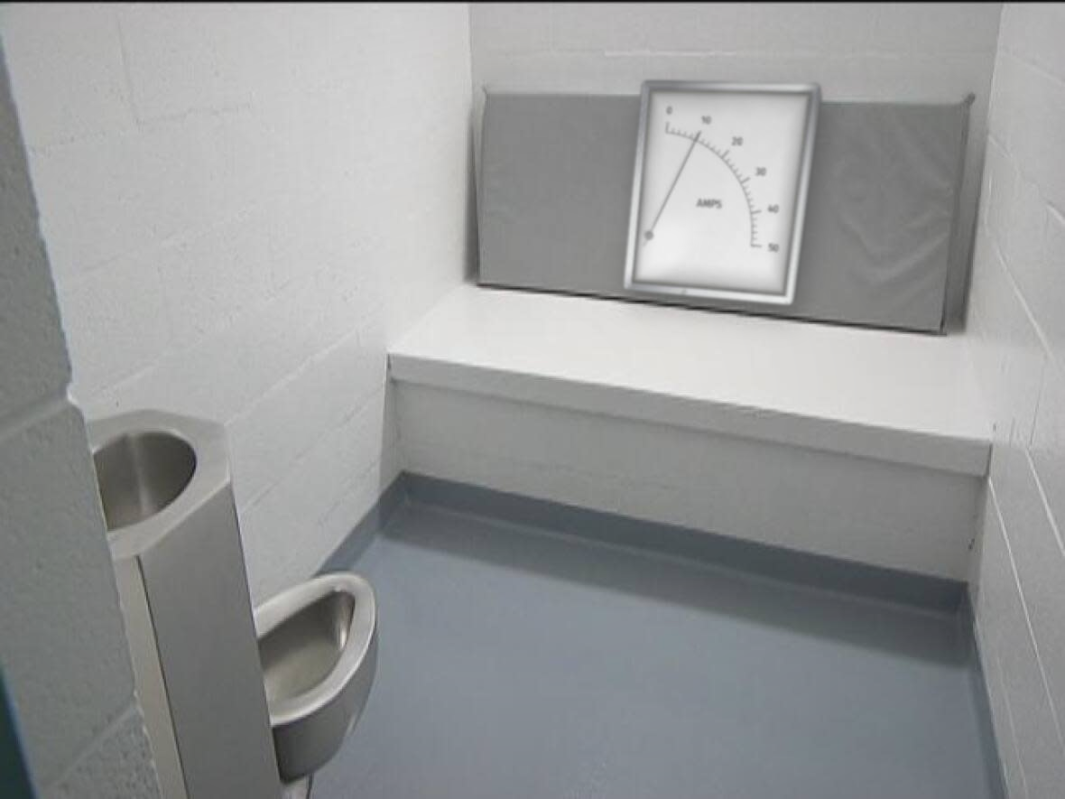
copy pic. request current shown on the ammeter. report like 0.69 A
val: 10 A
